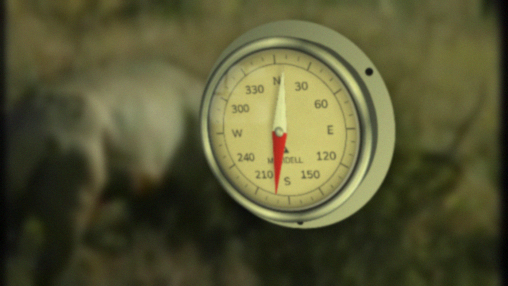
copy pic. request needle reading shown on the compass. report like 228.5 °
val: 190 °
